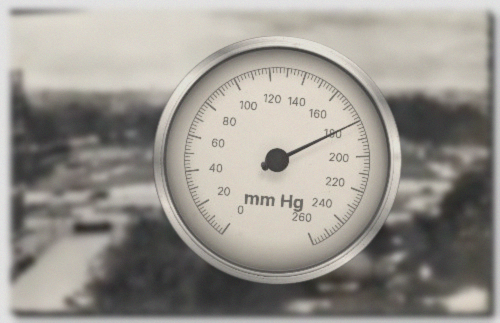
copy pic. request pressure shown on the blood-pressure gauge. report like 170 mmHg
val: 180 mmHg
